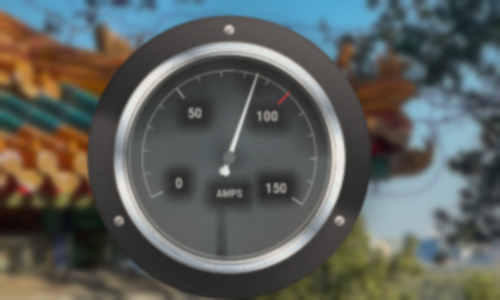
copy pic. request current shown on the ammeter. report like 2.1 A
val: 85 A
